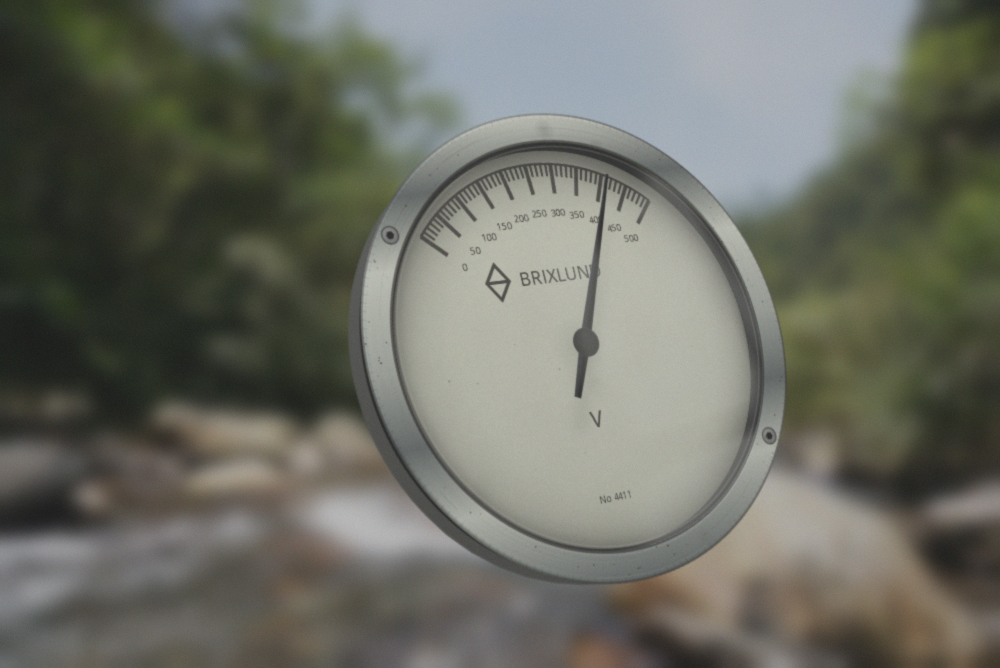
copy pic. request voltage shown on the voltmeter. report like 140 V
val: 400 V
